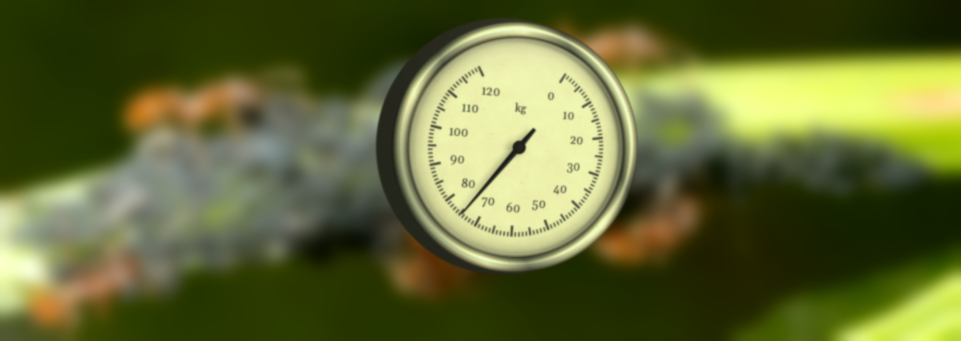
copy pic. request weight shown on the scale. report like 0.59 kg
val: 75 kg
